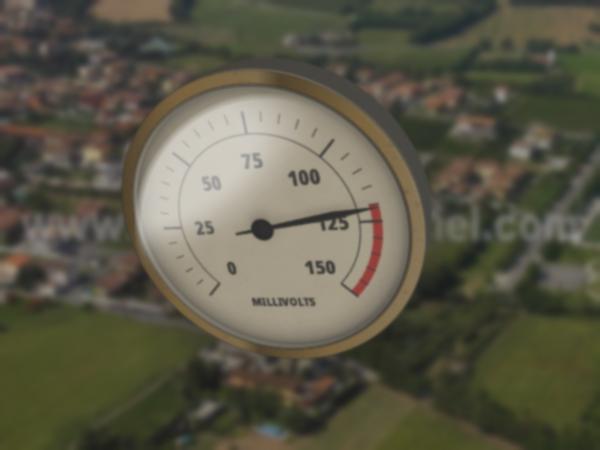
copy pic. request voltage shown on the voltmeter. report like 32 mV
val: 120 mV
